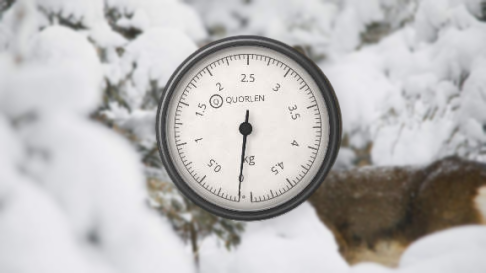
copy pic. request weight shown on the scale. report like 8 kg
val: 0 kg
